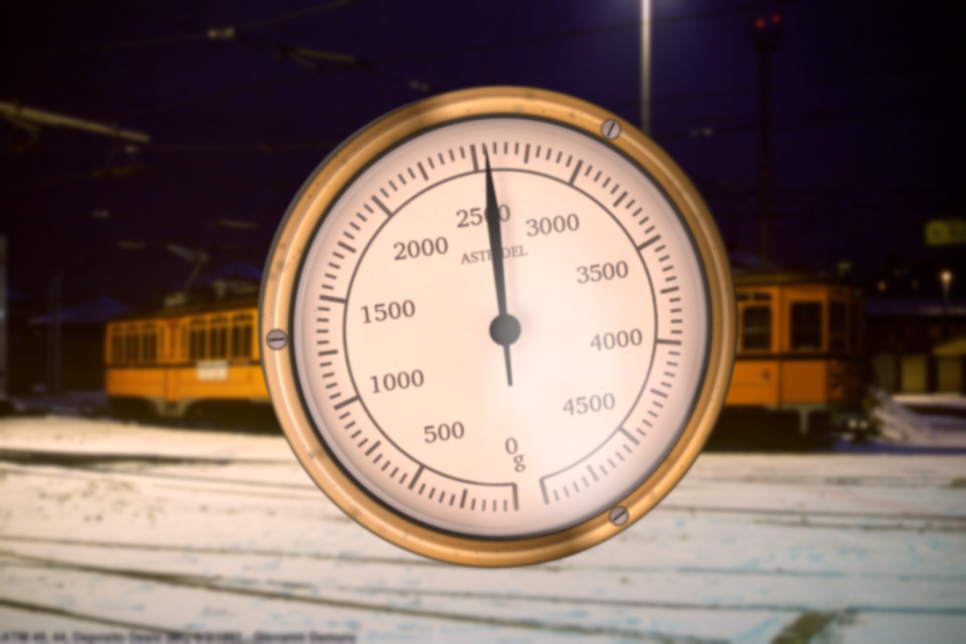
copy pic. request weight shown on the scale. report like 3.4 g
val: 2550 g
